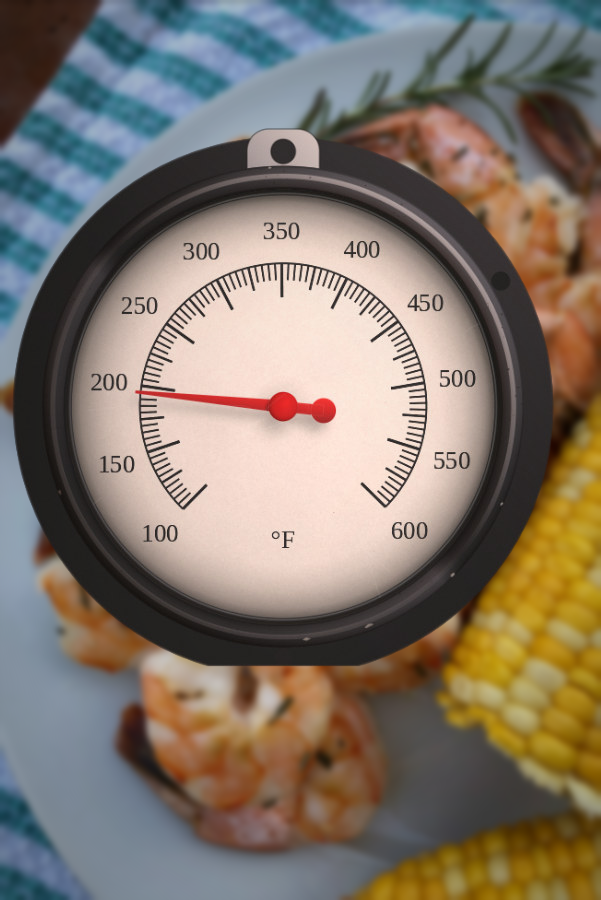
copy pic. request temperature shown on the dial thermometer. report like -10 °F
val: 195 °F
